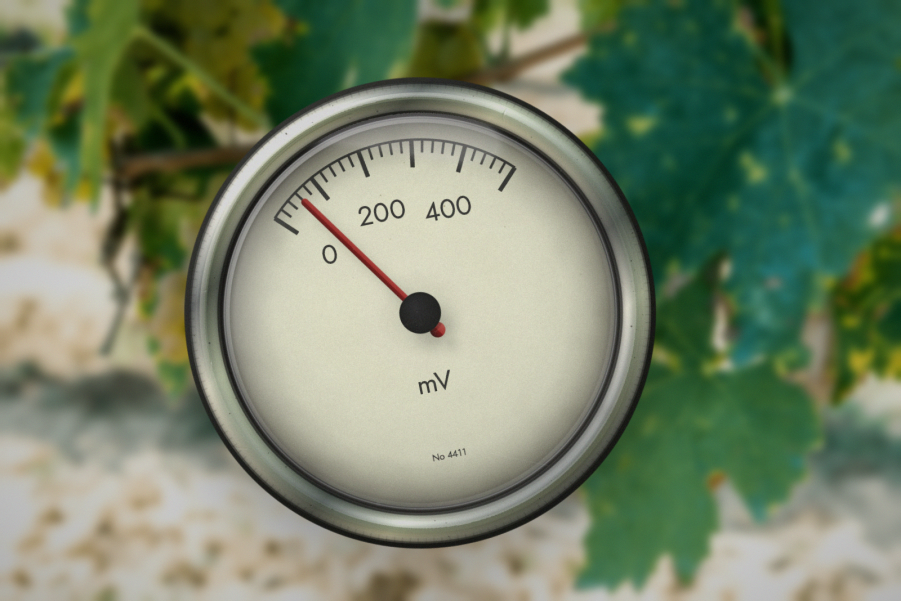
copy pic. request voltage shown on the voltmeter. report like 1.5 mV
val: 60 mV
